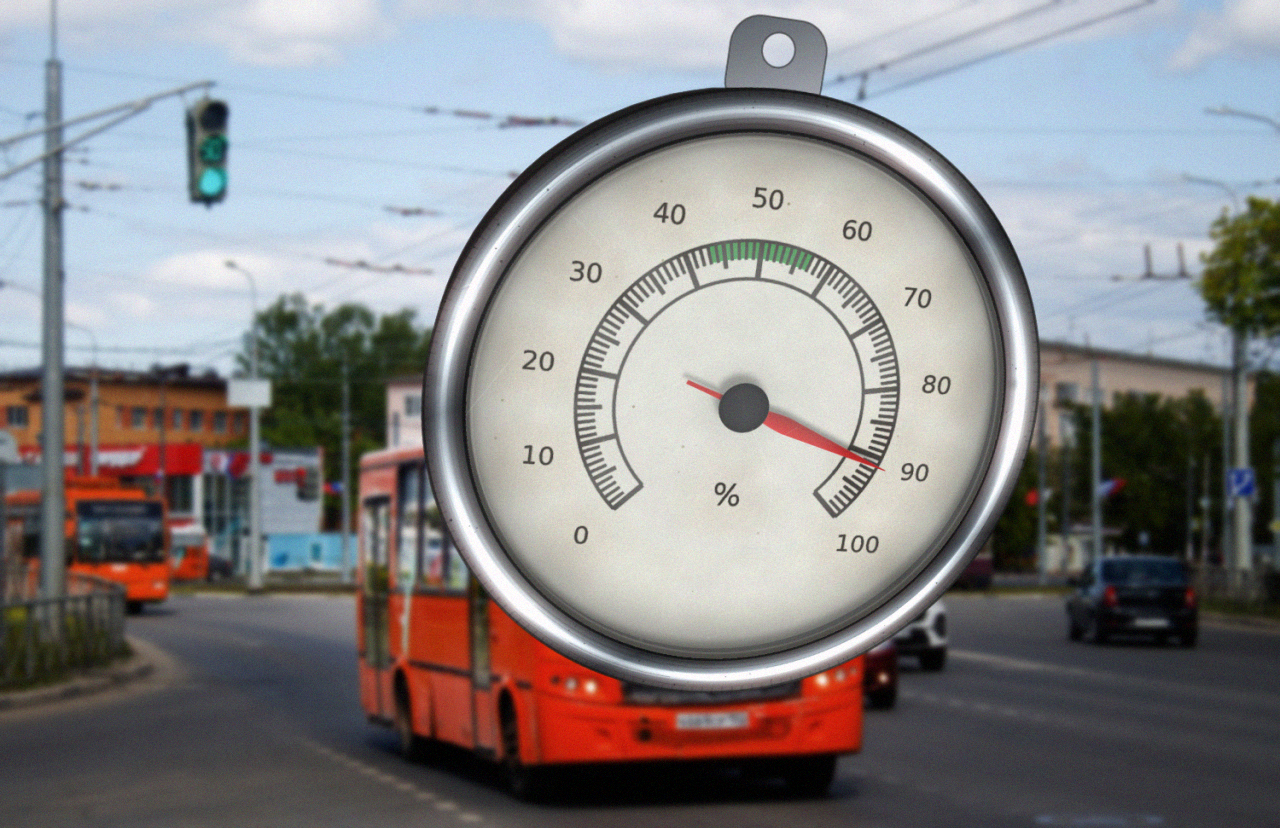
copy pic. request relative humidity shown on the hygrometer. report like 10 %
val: 91 %
